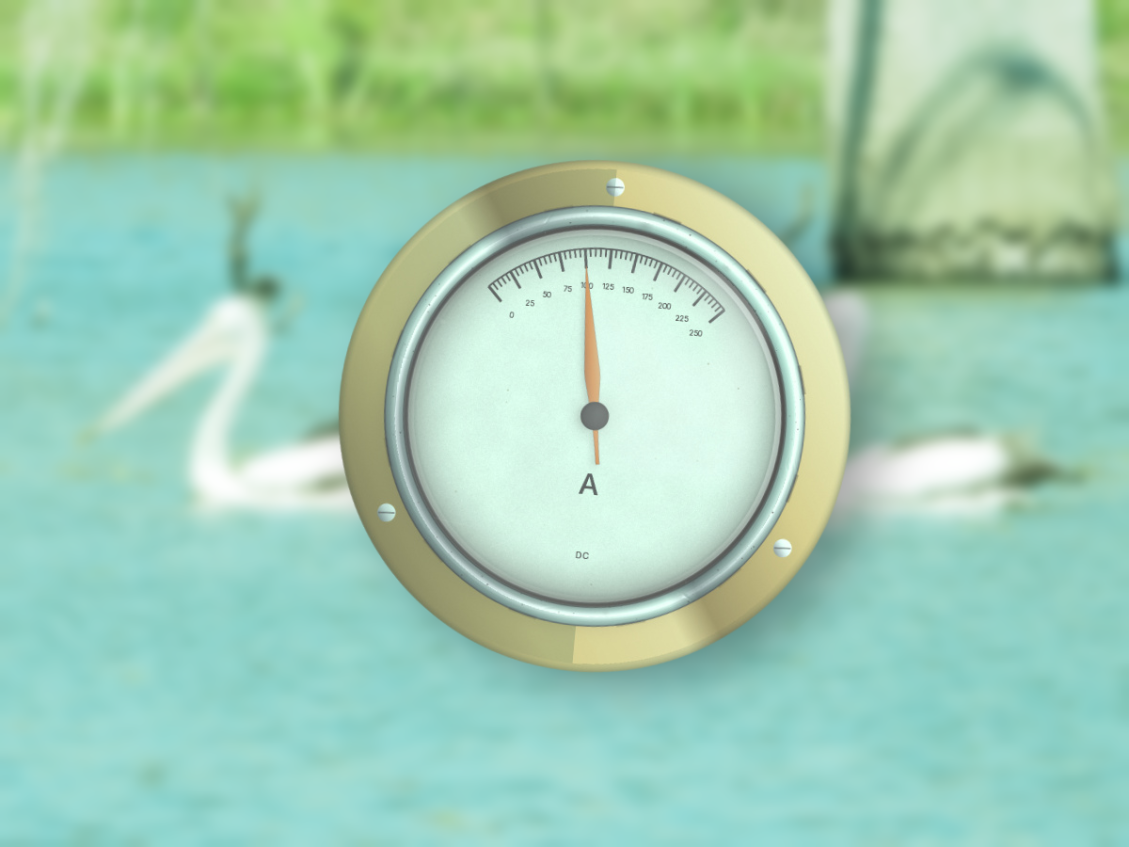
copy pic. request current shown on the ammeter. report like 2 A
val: 100 A
